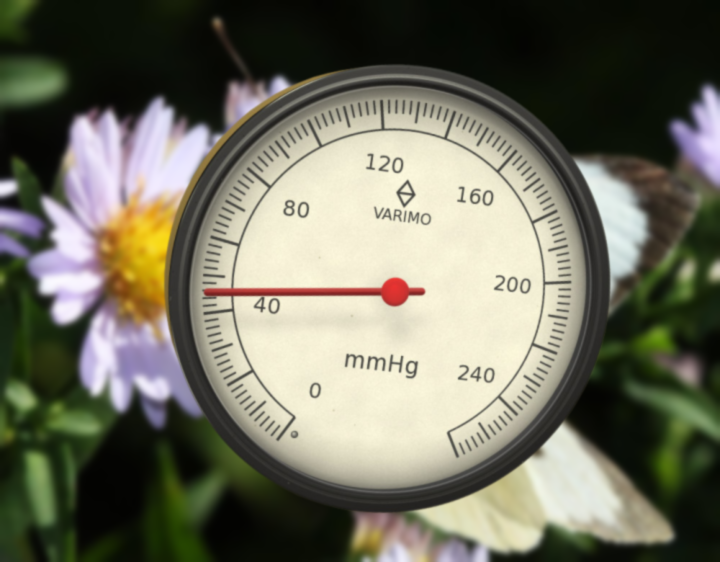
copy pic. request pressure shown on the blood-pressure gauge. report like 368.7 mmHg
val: 46 mmHg
